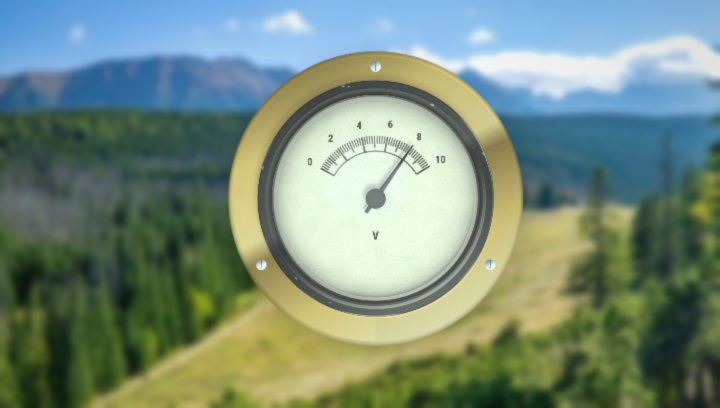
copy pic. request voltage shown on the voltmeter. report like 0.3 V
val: 8 V
